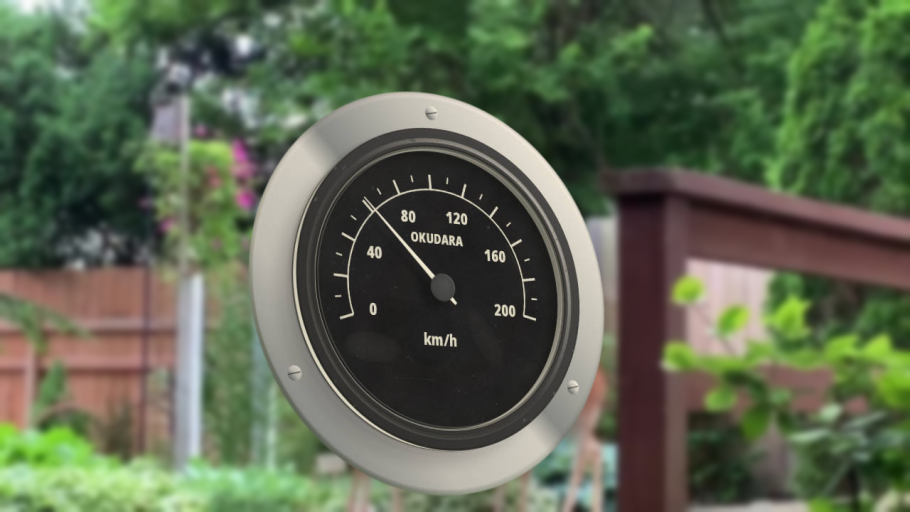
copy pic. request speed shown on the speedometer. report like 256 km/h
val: 60 km/h
